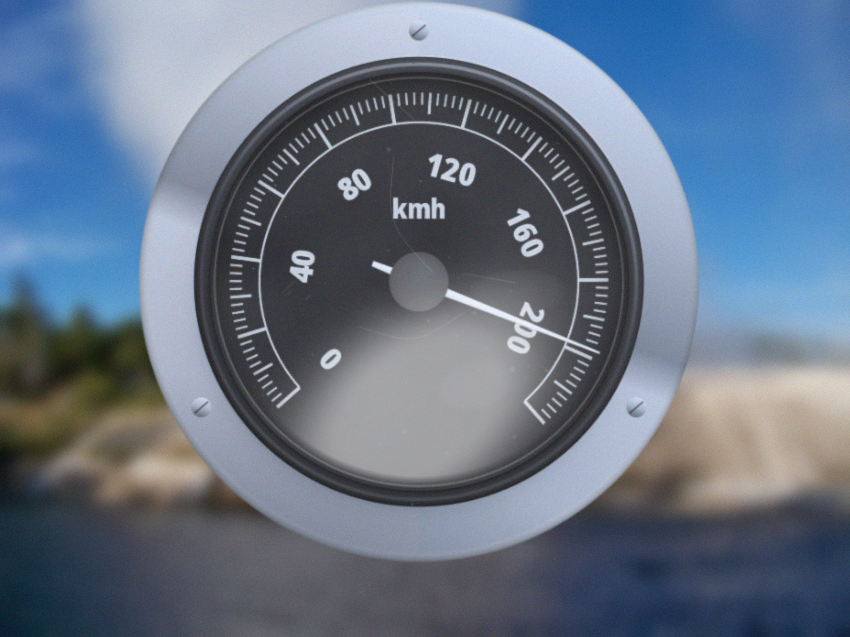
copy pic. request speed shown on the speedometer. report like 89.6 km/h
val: 198 km/h
